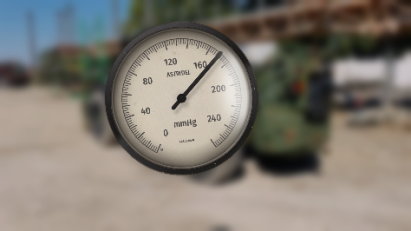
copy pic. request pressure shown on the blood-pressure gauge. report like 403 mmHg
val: 170 mmHg
